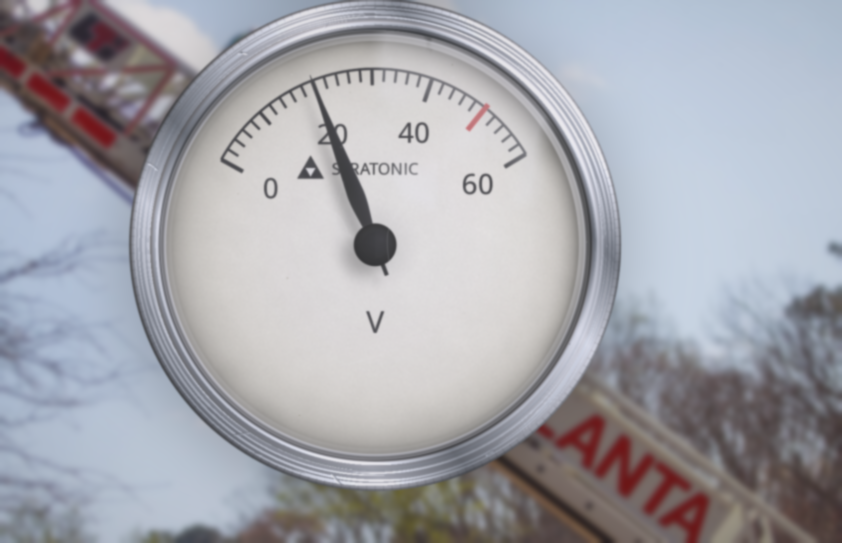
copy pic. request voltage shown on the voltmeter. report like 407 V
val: 20 V
